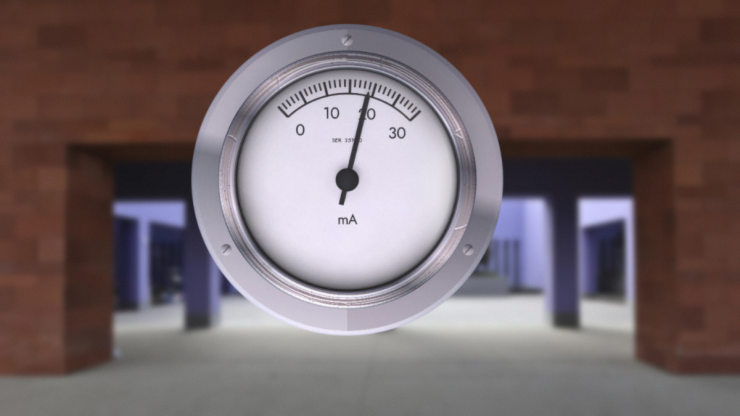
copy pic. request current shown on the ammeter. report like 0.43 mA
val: 19 mA
